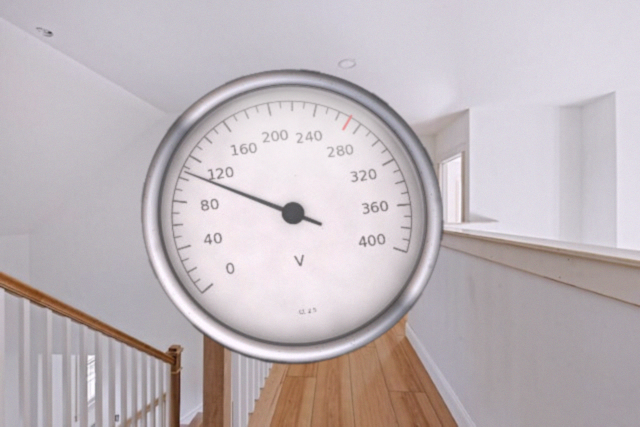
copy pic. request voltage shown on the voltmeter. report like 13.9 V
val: 105 V
